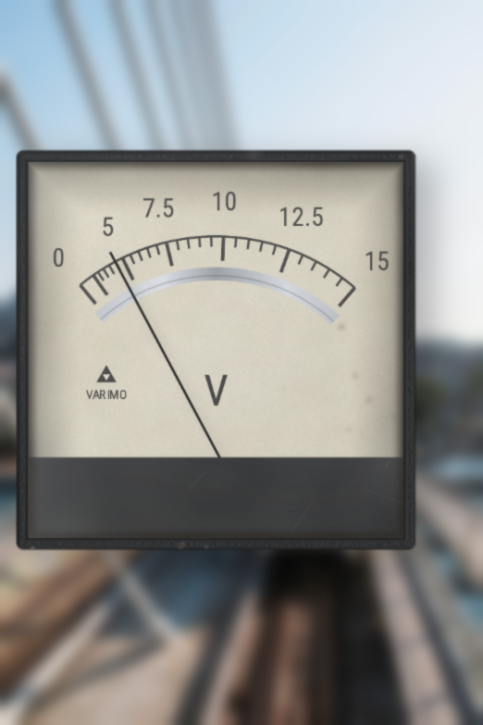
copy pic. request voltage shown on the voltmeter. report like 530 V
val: 4.5 V
